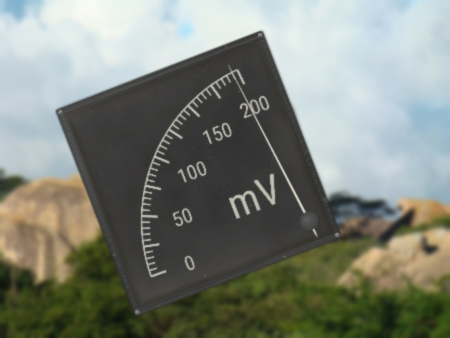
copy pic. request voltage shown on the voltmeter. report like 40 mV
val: 195 mV
